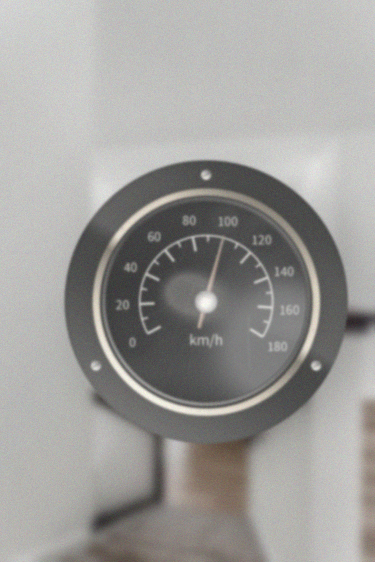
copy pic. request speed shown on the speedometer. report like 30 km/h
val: 100 km/h
